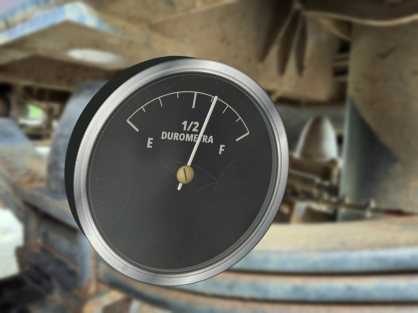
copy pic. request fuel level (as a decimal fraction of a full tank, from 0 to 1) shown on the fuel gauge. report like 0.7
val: 0.625
